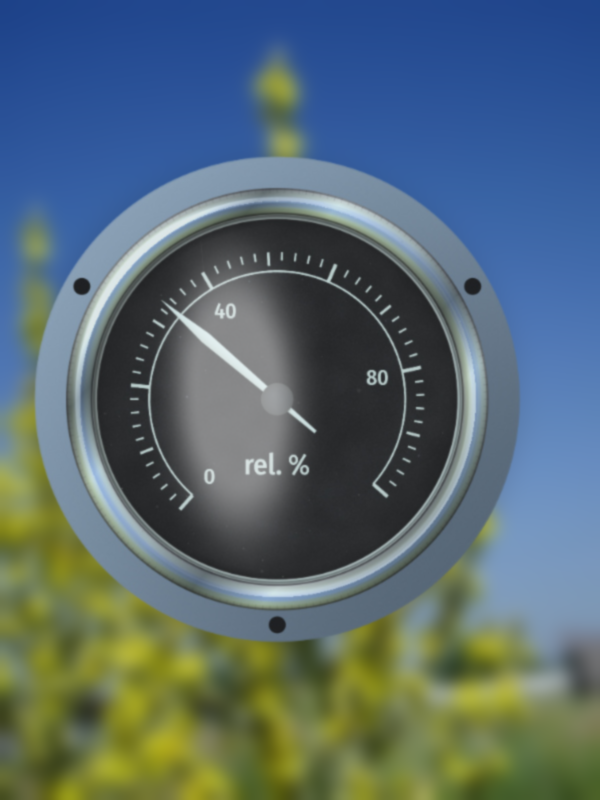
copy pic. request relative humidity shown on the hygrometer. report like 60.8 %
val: 33 %
